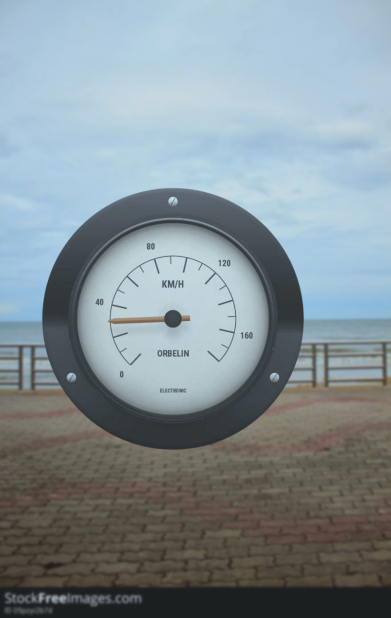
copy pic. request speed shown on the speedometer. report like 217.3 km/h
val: 30 km/h
